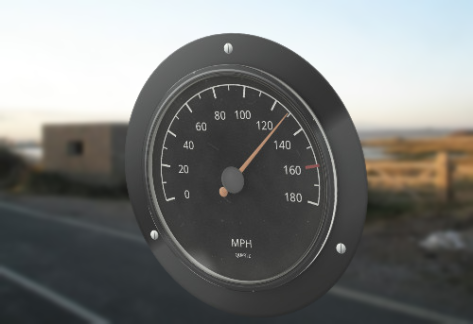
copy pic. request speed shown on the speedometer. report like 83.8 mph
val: 130 mph
